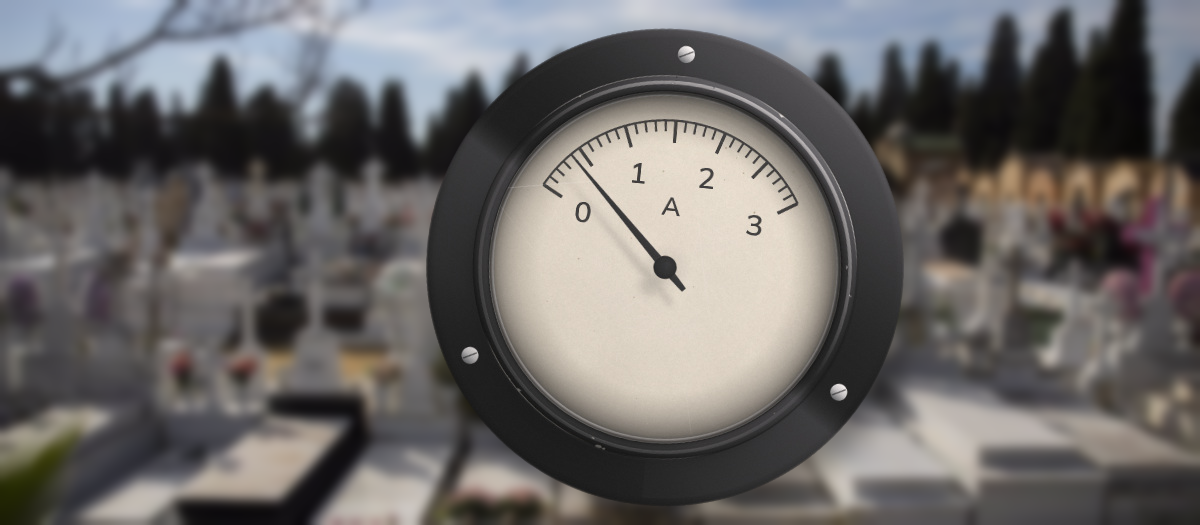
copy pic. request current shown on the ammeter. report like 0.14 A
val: 0.4 A
